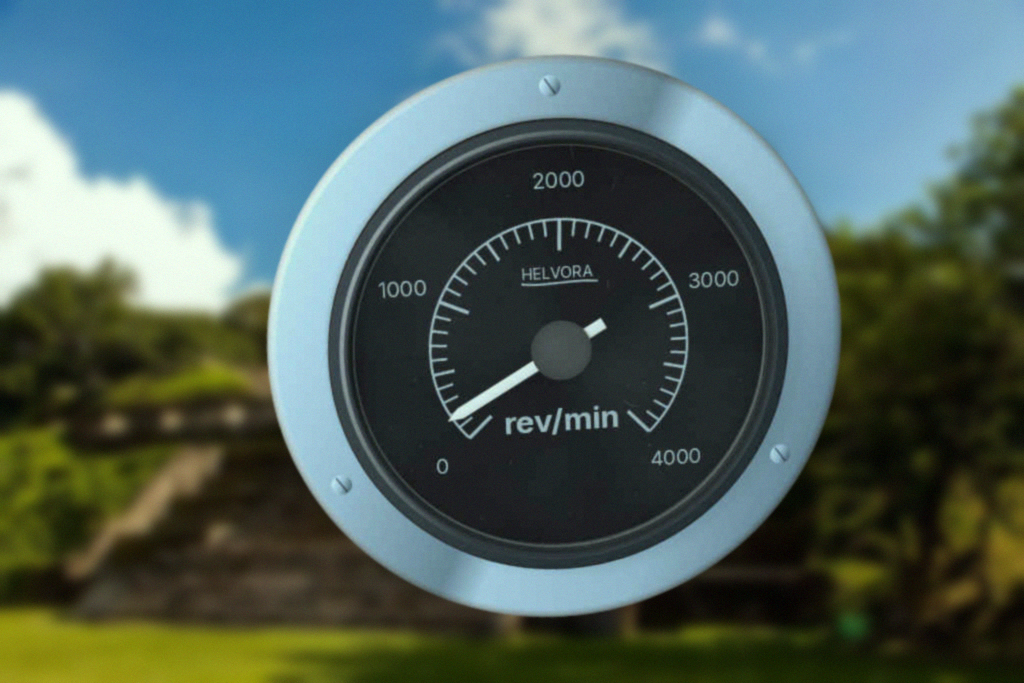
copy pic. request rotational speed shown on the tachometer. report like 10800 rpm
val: 200 rpm
